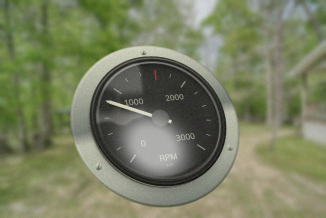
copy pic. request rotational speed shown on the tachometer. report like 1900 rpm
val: 800 rpm
